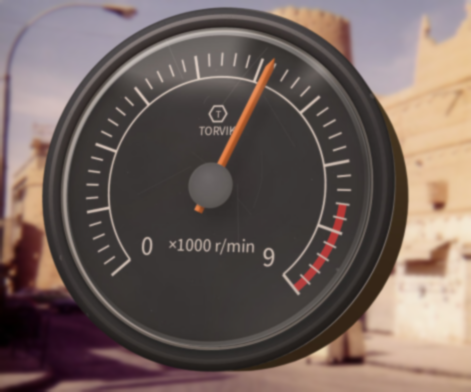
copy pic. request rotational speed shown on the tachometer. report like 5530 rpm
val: 5200 rpm
